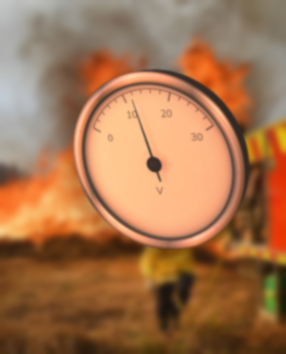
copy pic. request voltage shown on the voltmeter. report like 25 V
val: 12 V
